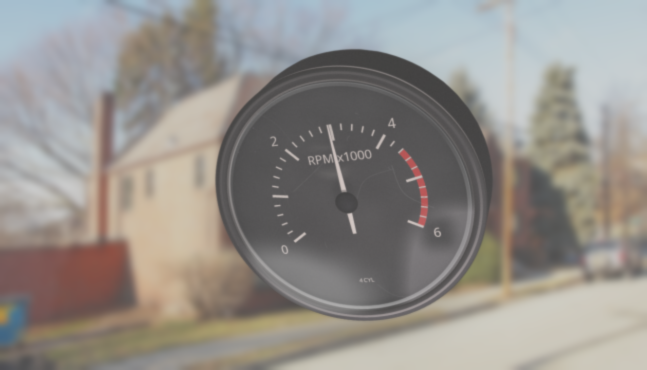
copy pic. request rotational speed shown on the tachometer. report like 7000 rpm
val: 3000 rpm
